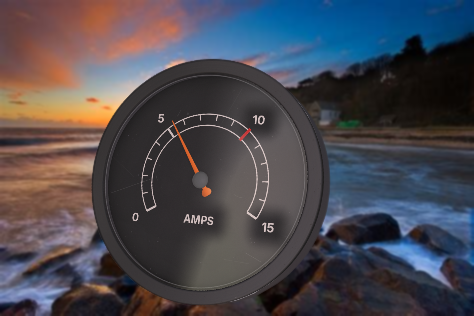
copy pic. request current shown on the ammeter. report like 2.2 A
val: 5.5 A
